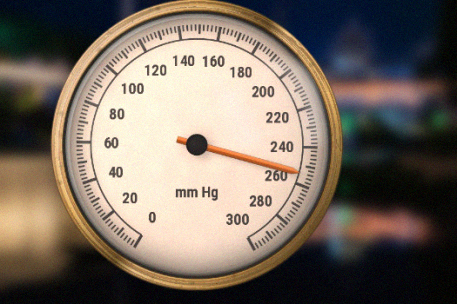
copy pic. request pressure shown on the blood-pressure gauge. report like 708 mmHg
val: 254 mmHg
